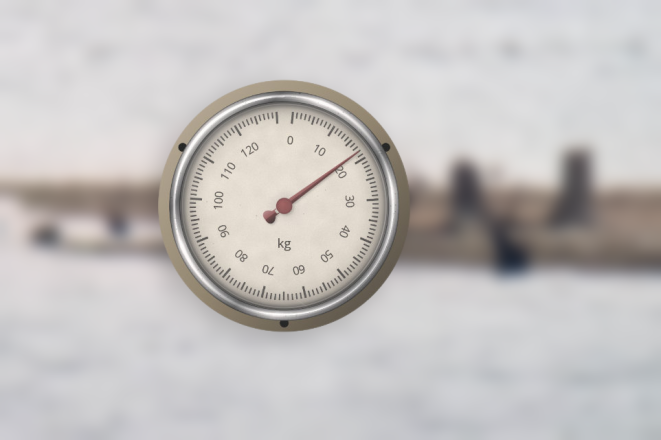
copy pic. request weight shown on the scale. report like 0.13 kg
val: 18 kg
